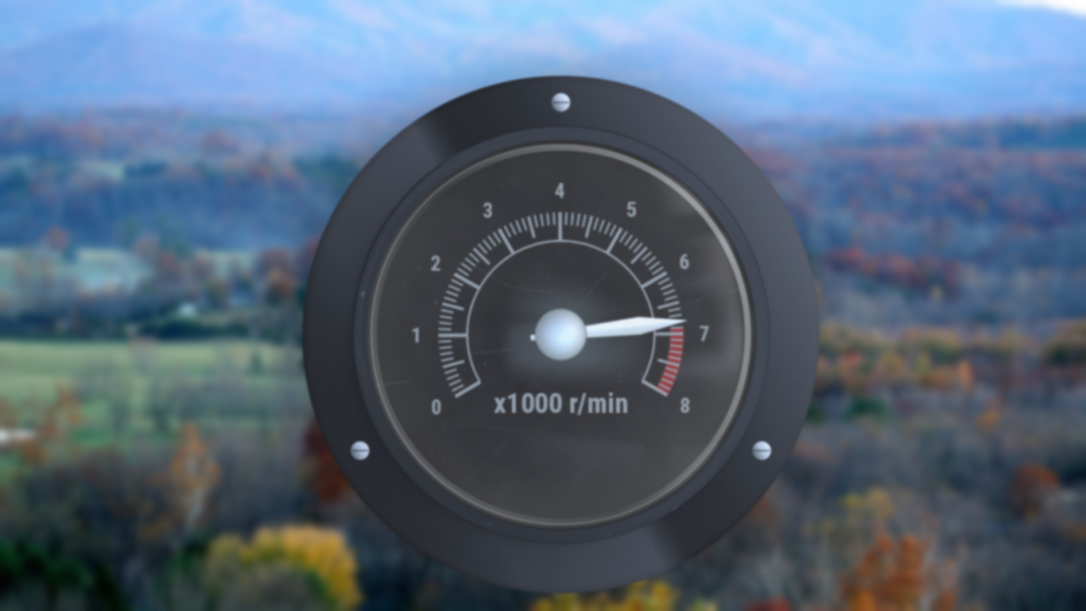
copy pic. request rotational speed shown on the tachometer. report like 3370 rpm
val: 6800 rpm
